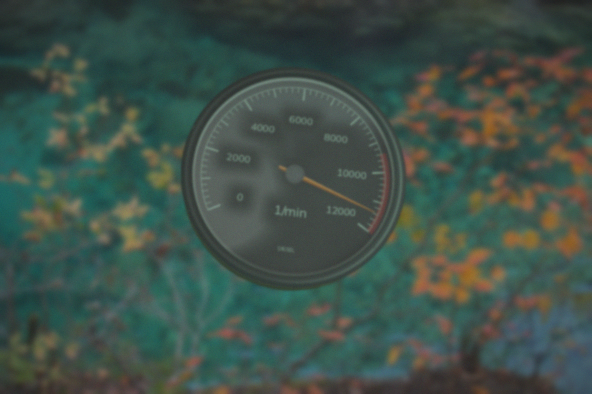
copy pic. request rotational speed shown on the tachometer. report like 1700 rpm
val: 11400 rpm
